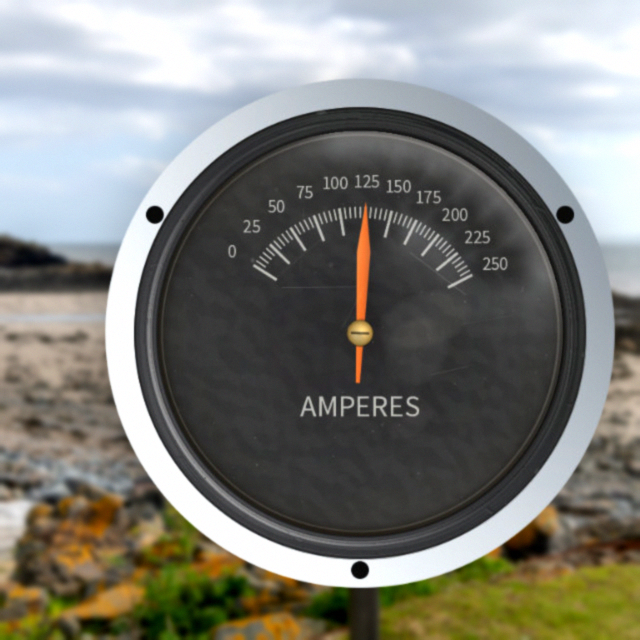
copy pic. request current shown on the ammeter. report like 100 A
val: 125 A
